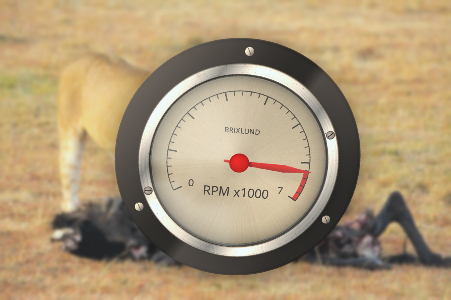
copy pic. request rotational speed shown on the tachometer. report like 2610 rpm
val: 6200 rpm
